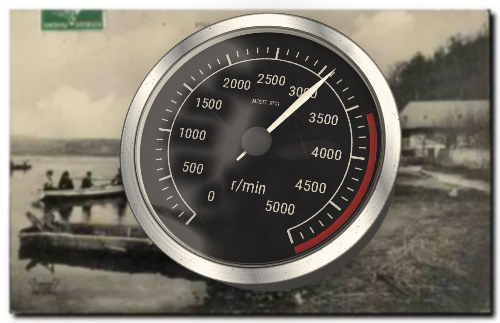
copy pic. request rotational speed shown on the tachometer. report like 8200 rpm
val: 3100 rpm
